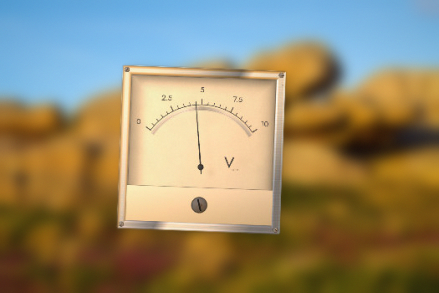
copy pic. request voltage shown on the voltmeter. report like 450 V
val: 4.5 V
